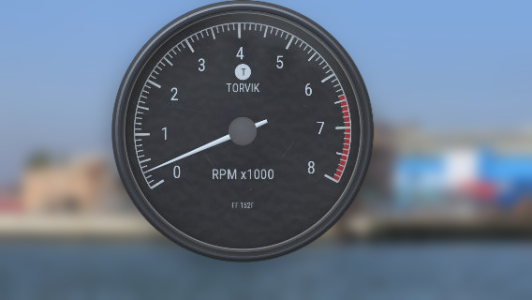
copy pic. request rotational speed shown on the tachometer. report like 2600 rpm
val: 300 rpm
